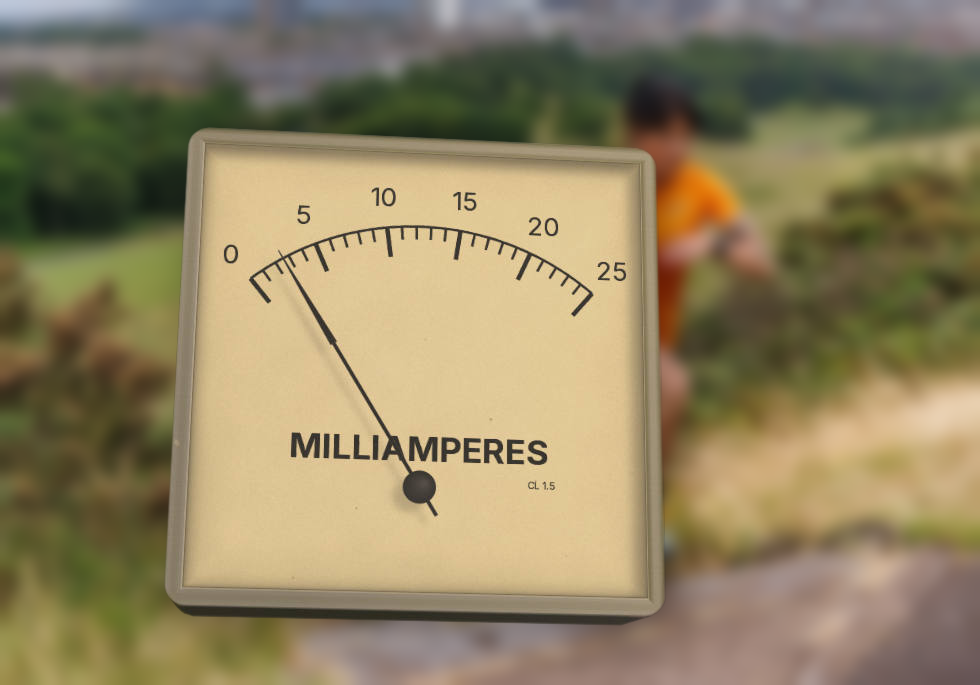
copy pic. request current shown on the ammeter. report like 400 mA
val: 2.5 mA
